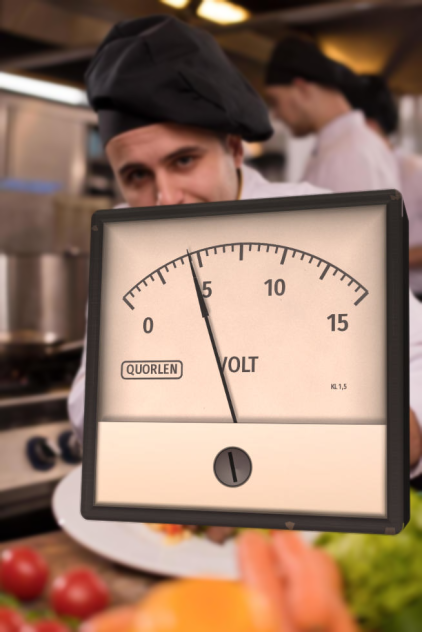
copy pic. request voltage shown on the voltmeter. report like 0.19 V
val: 4.5 V
